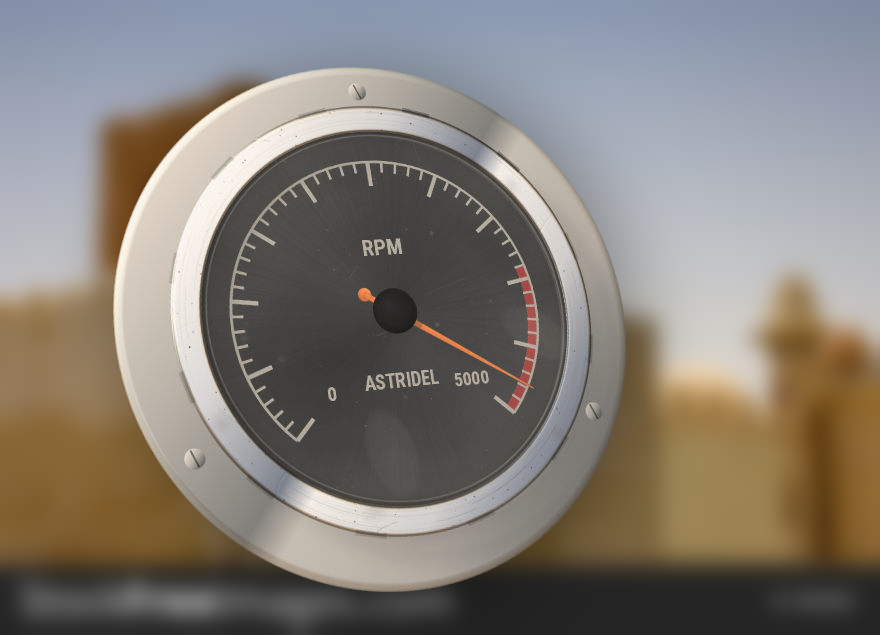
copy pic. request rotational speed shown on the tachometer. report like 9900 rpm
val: 4800 rpm
